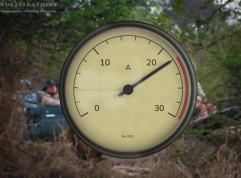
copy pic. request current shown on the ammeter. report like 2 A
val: 22 A
